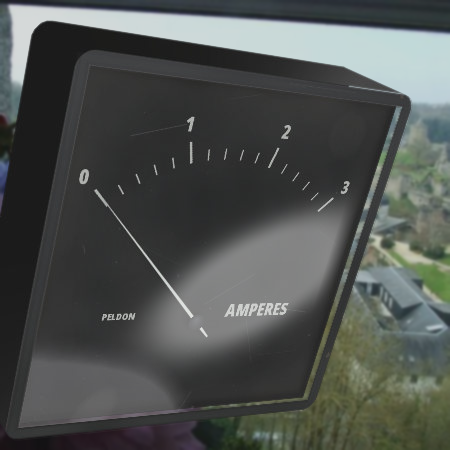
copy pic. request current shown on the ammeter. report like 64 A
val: 0 A
